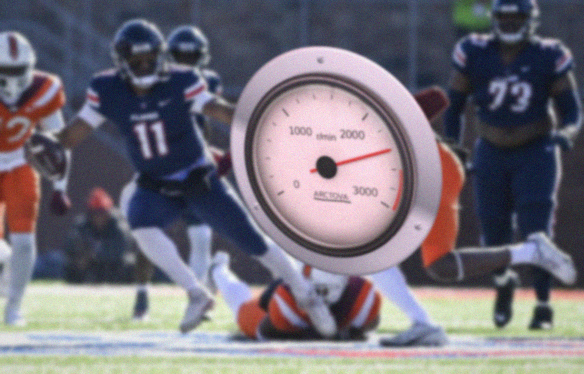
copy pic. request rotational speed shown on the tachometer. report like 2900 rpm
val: 2400 rpm
